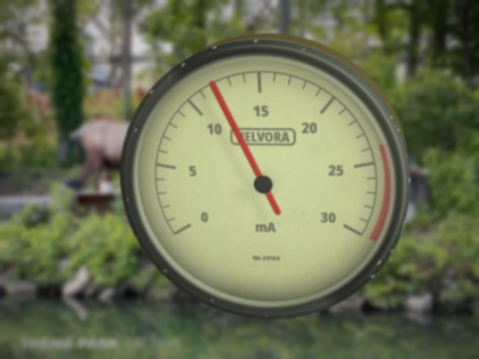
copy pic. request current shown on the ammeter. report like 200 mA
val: 12 mA
